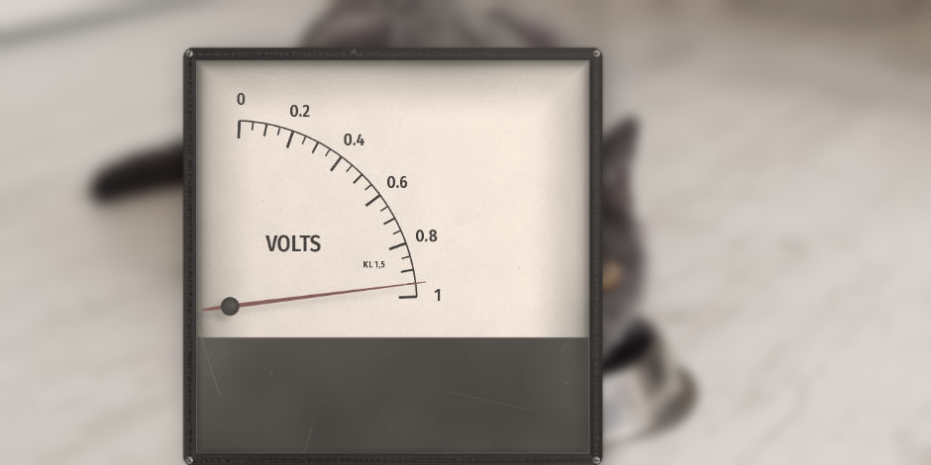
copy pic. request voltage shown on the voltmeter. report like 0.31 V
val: 0.95 V
